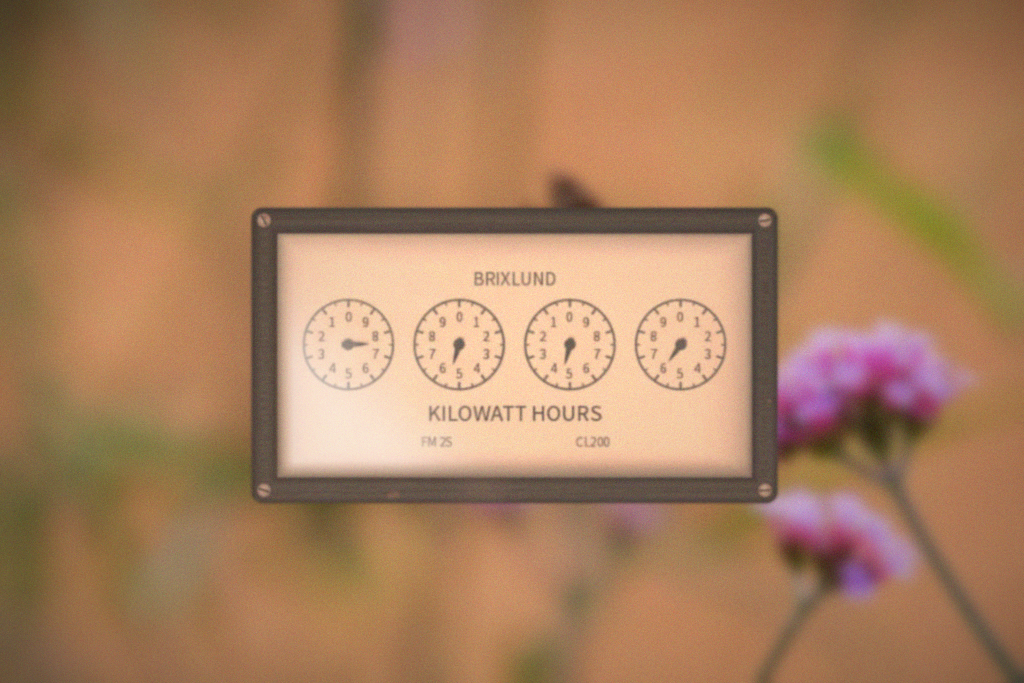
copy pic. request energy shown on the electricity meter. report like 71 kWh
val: 7546 kWh
